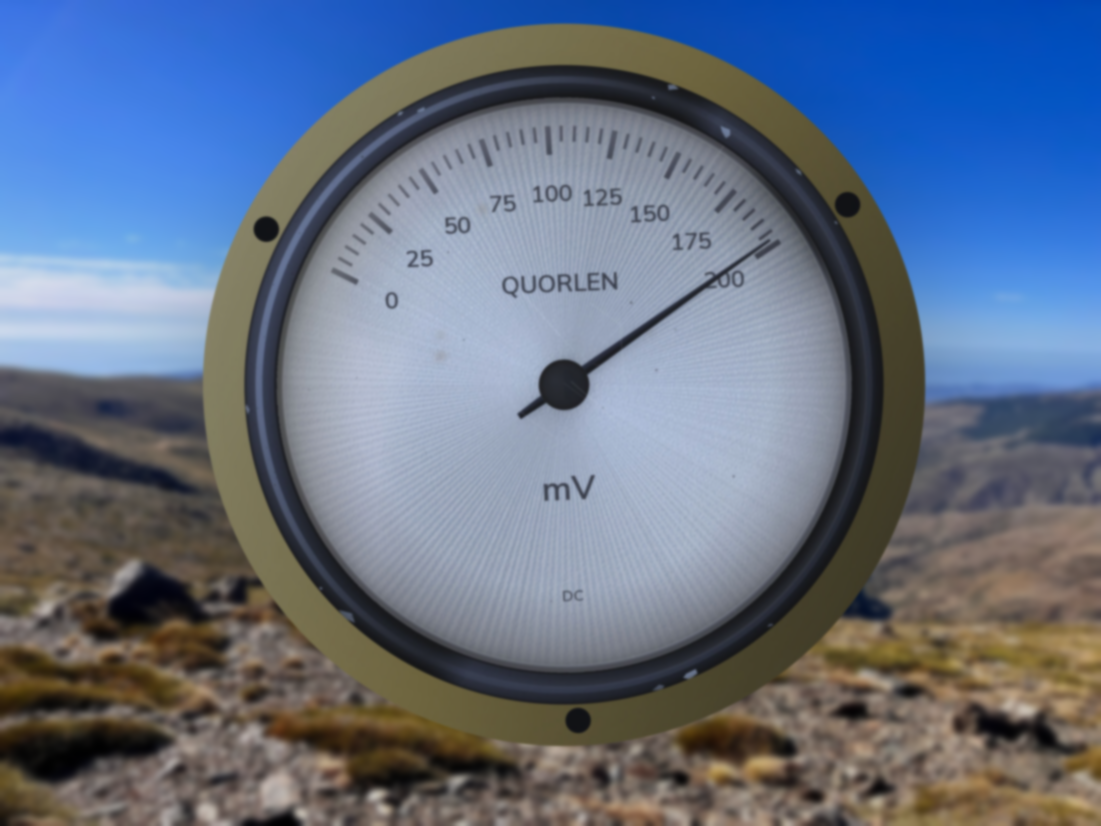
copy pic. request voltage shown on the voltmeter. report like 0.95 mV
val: 197.5 mV
